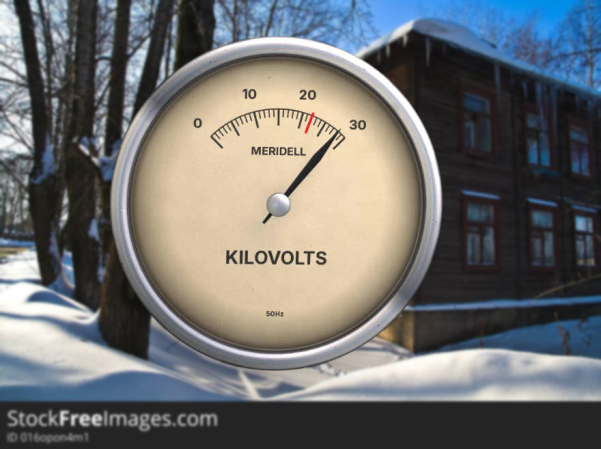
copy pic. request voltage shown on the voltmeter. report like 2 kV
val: 28 kV
